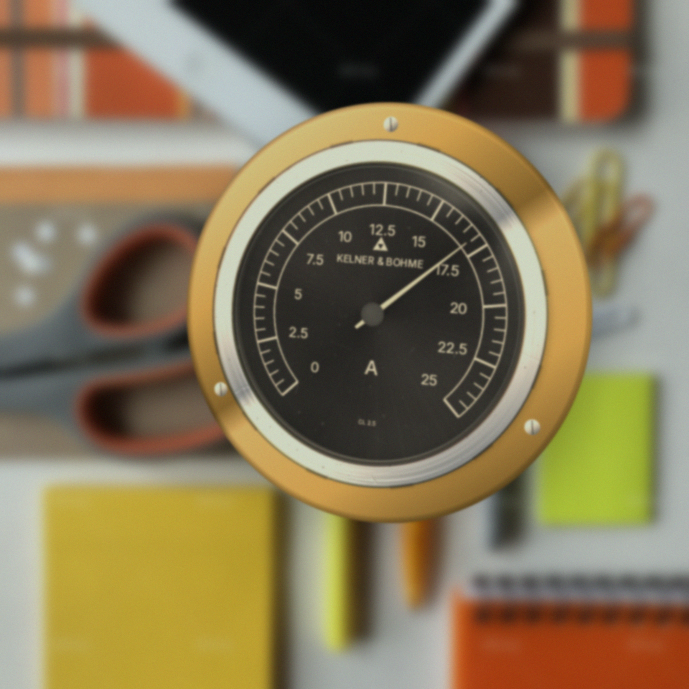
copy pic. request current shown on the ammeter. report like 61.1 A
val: 17 A
